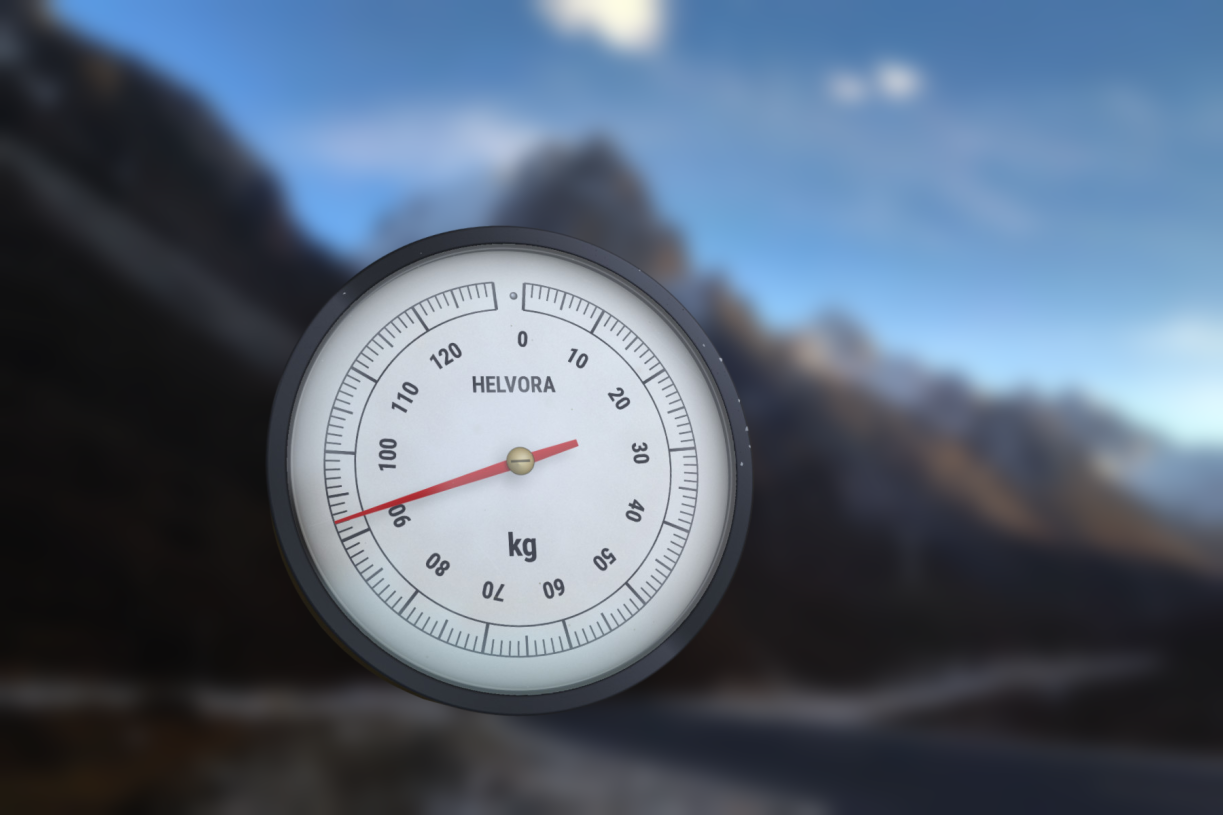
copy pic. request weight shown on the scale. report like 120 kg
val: 92 kg
